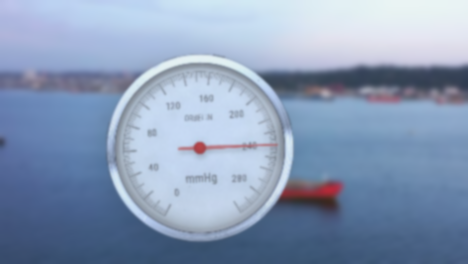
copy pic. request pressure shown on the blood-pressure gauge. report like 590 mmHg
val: 240 mmHg
